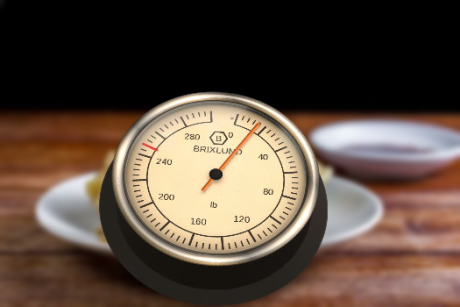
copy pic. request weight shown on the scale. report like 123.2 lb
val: 16 lb
